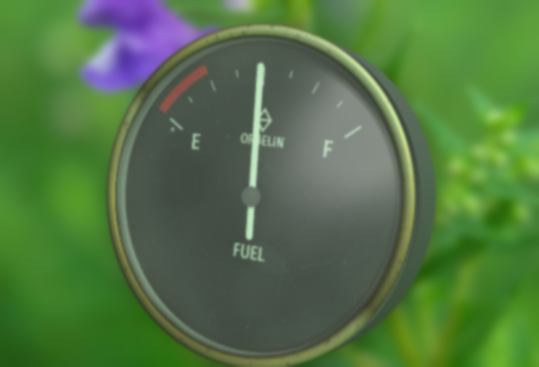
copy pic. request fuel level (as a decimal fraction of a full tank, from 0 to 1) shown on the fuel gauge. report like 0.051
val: 0.5
